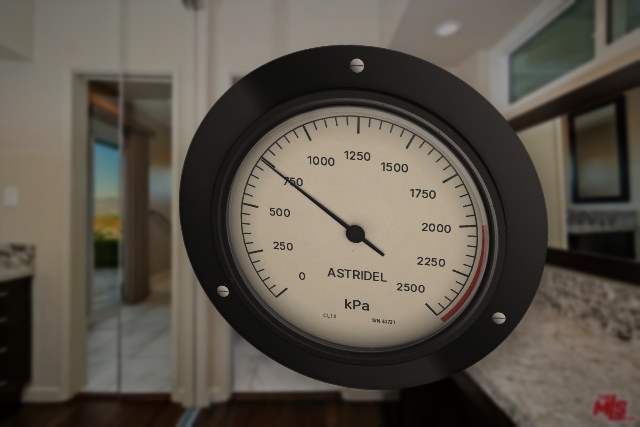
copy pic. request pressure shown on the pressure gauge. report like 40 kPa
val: 750 kPa
